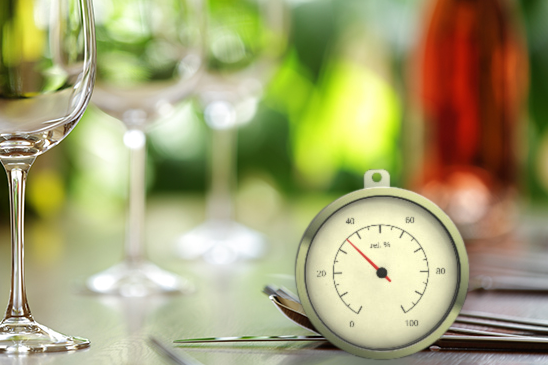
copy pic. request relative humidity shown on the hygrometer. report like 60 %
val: 35 %
